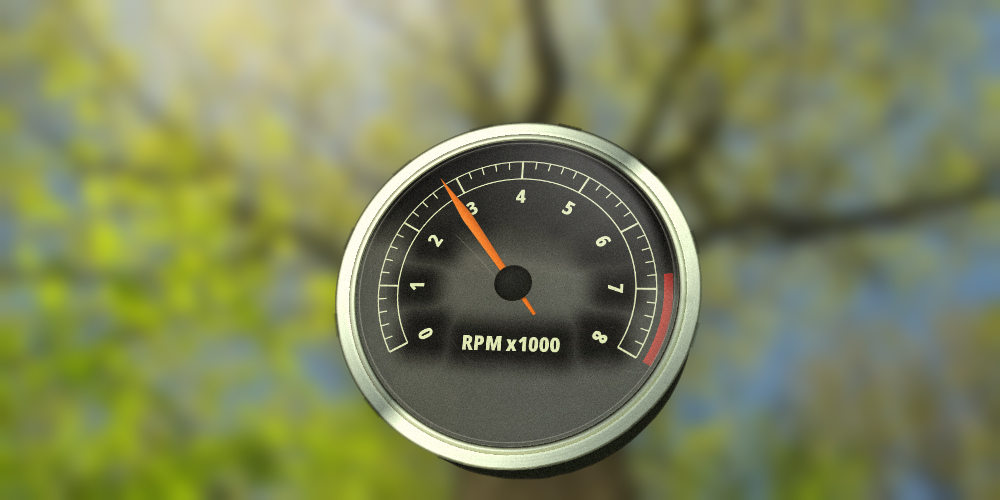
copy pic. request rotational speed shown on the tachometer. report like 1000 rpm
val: 2800 rpm
